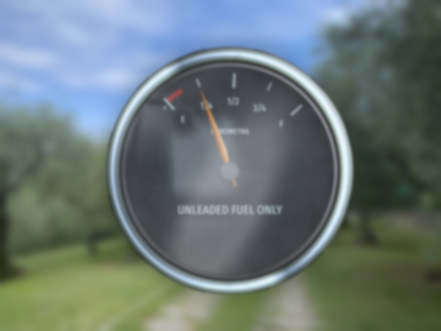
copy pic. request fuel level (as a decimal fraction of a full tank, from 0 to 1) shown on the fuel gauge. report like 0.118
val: 0.25
